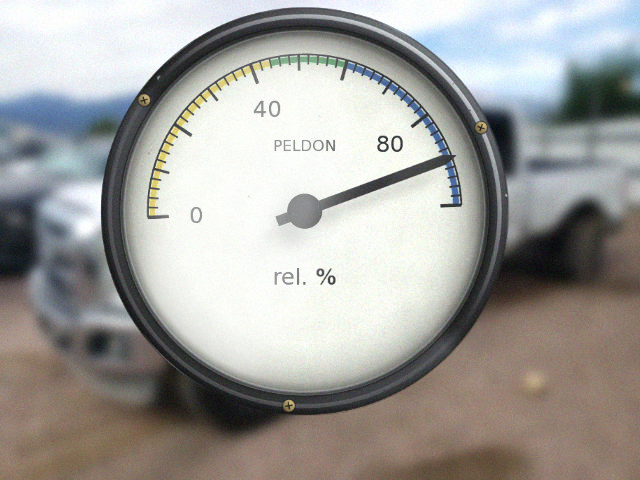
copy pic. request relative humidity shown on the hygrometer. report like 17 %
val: 90 %
